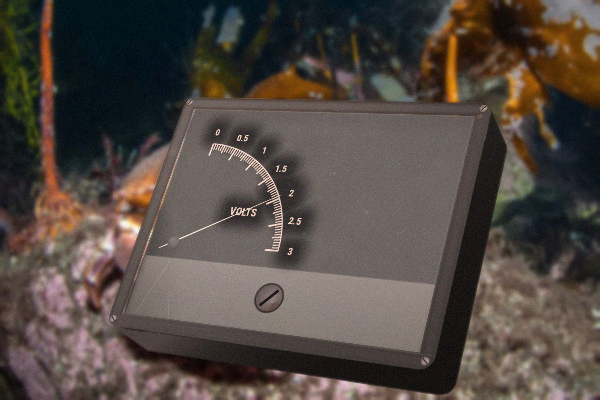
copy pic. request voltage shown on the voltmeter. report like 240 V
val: 2 V
